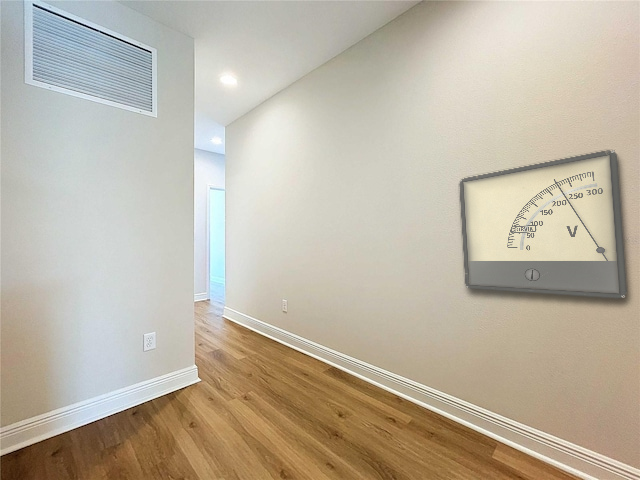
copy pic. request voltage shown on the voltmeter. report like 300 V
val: 225 V
